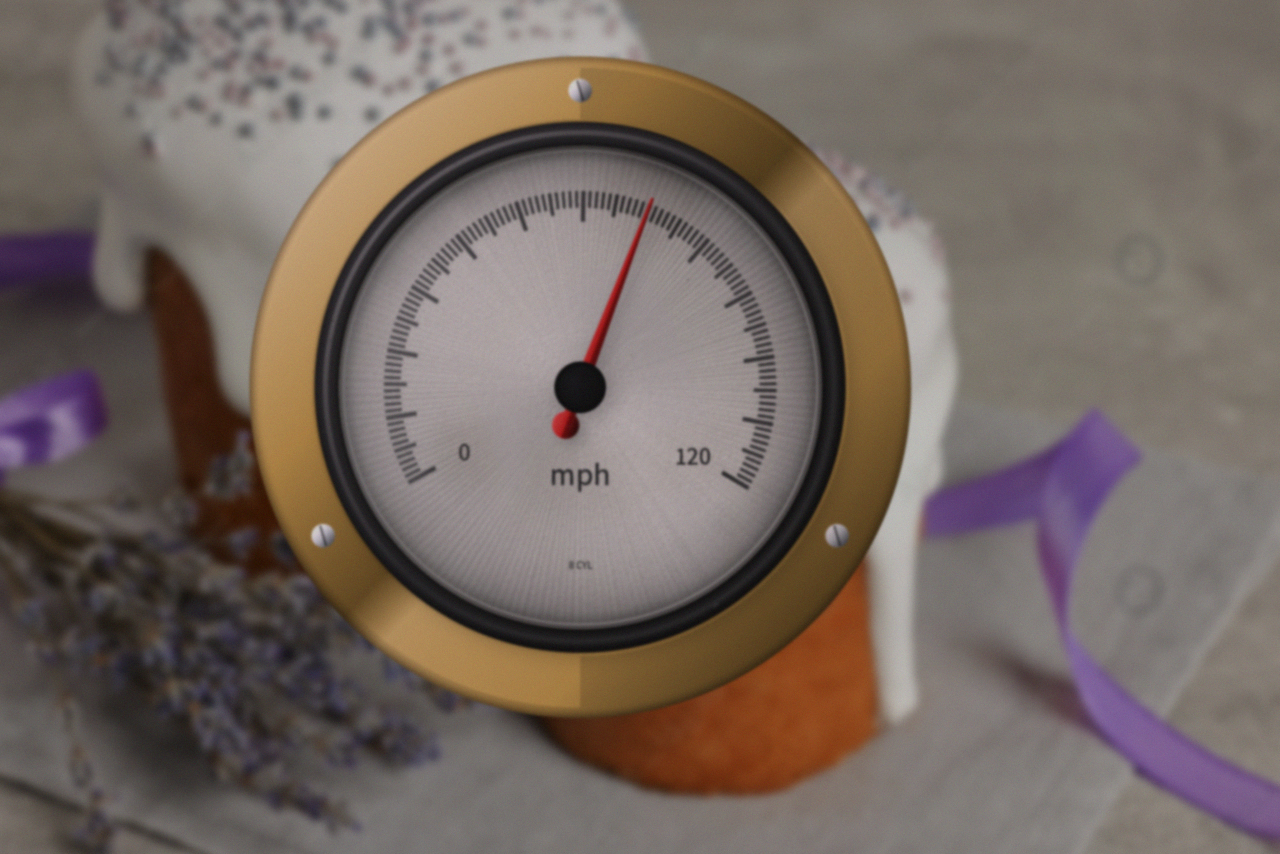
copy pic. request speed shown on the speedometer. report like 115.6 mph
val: 70 mph
